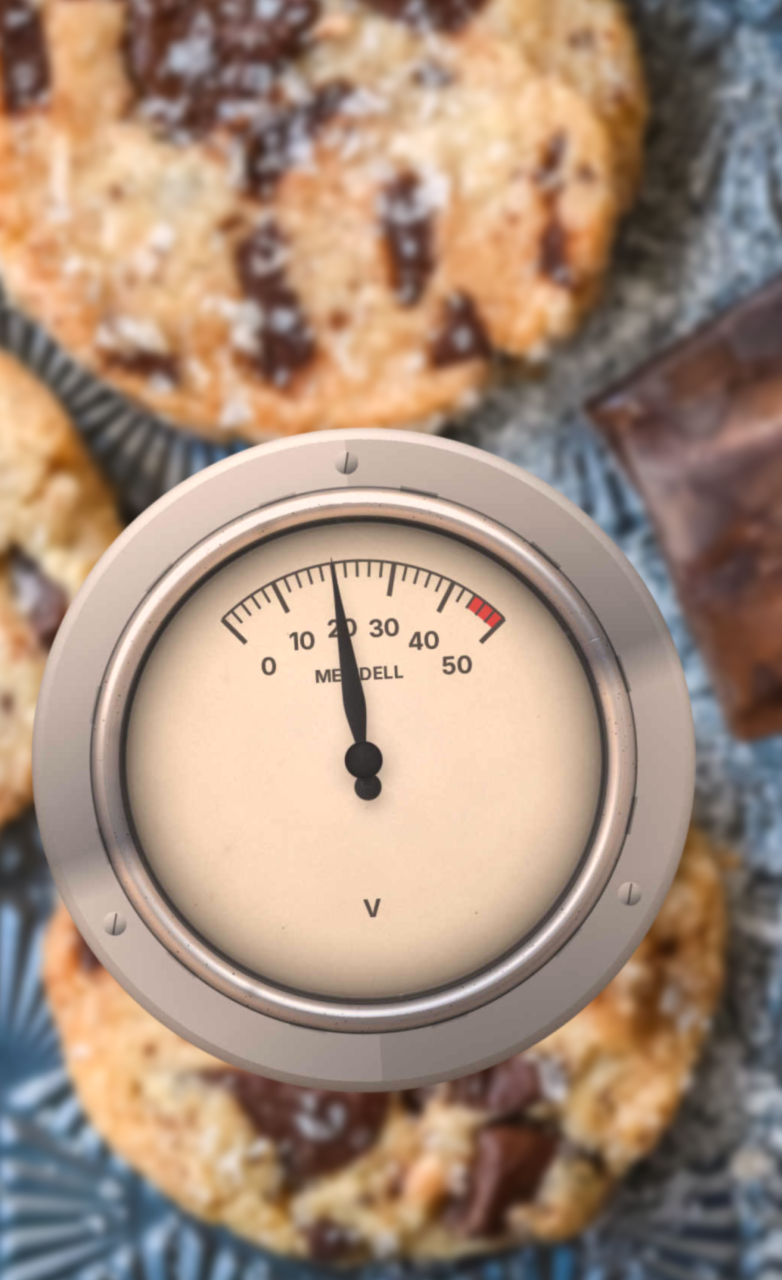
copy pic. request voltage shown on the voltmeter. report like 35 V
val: 20 V
